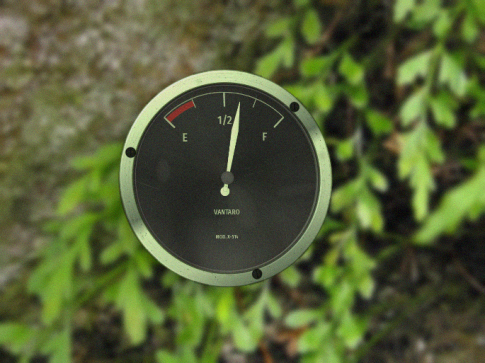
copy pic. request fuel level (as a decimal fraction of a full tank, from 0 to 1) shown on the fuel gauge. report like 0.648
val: 0.625
